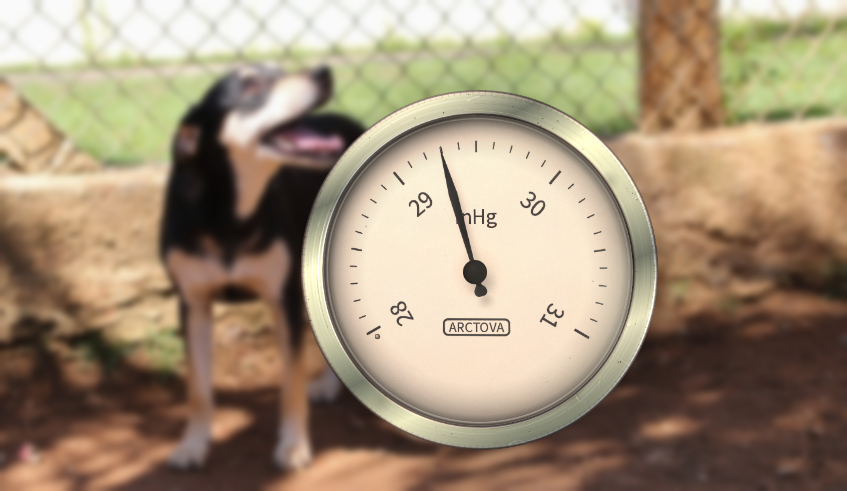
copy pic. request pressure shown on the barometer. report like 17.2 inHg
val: 29.3 inHg
